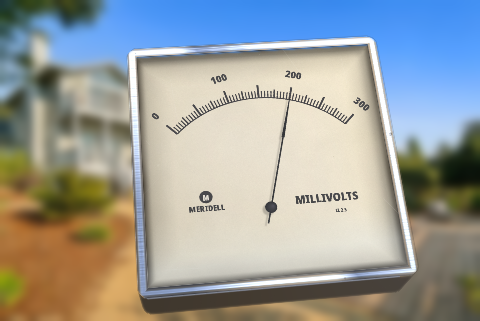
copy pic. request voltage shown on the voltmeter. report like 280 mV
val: 200 mV
